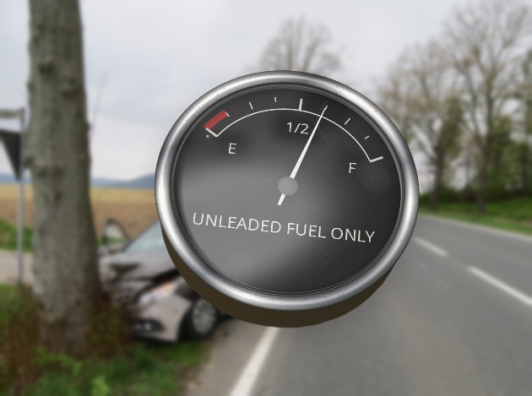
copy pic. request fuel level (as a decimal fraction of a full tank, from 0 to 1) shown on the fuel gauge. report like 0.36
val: 0.625
